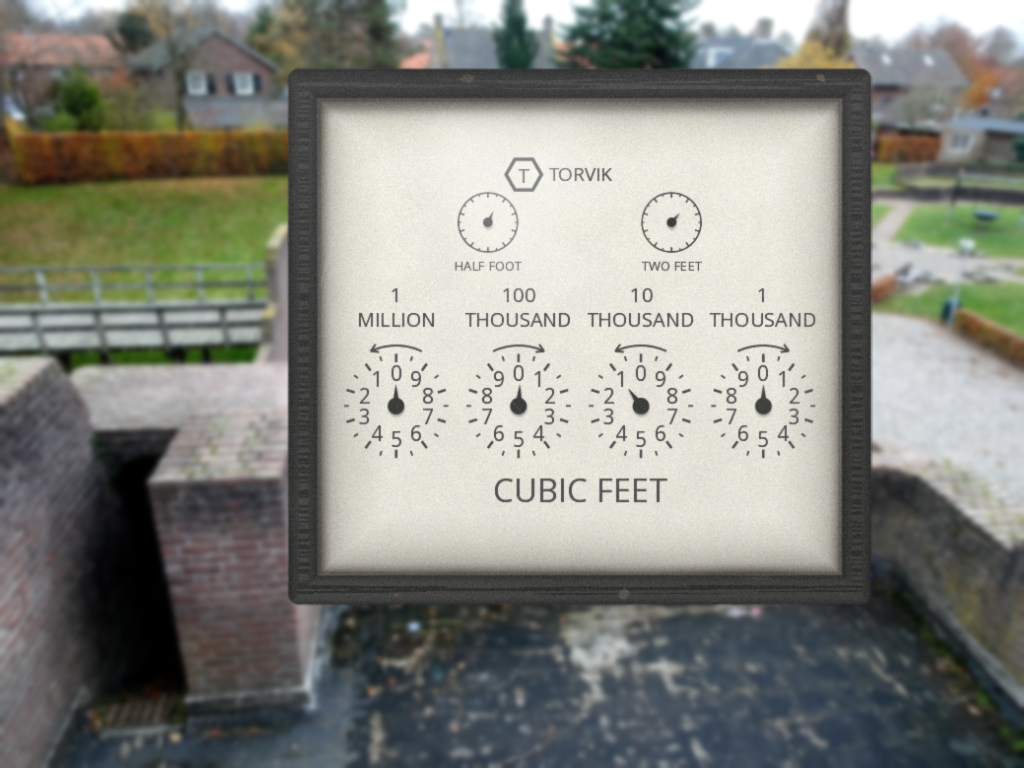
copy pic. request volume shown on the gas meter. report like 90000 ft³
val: 1000 ft³
